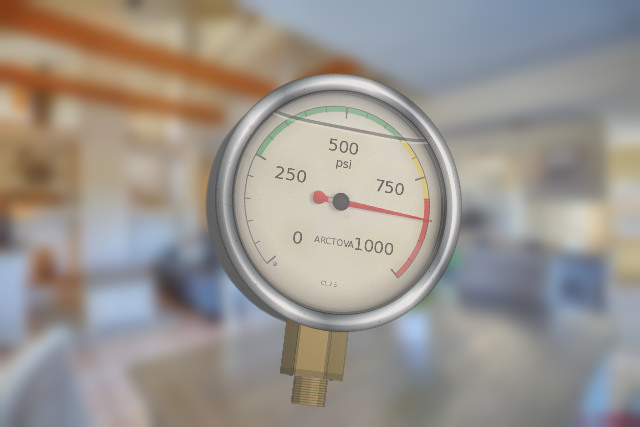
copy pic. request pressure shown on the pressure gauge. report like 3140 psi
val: 850 psi
